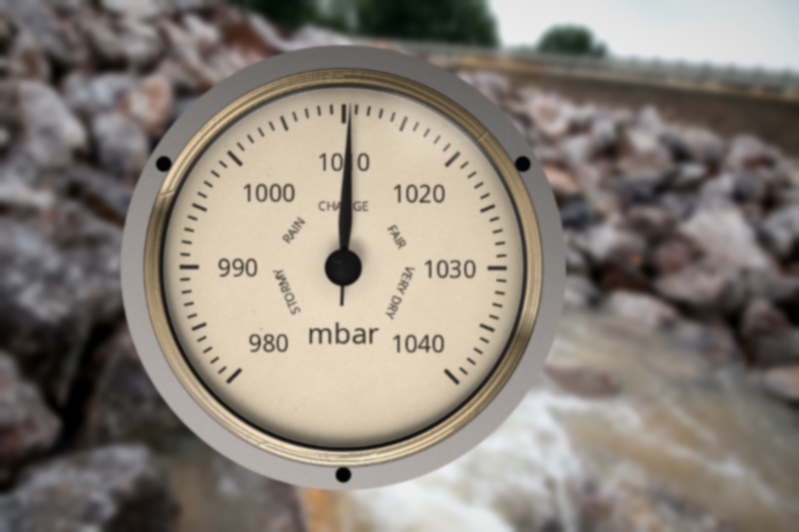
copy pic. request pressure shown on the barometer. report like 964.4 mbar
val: 1010.5 mbar
